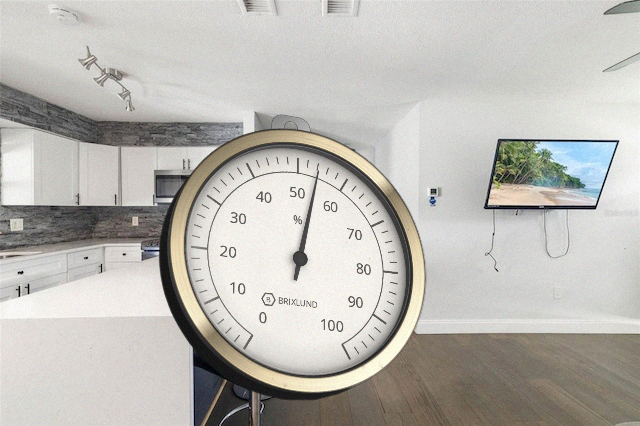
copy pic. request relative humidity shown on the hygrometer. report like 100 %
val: 54 %
